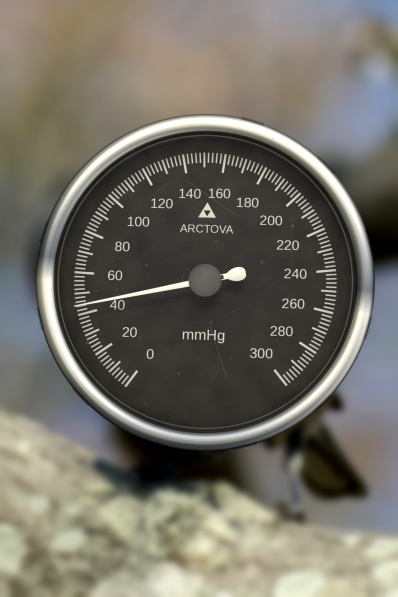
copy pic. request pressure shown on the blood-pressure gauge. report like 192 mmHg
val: 44 mmHg
